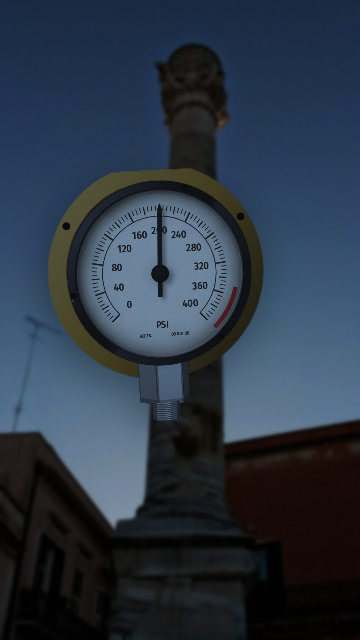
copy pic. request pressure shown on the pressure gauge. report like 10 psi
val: 200 psi
